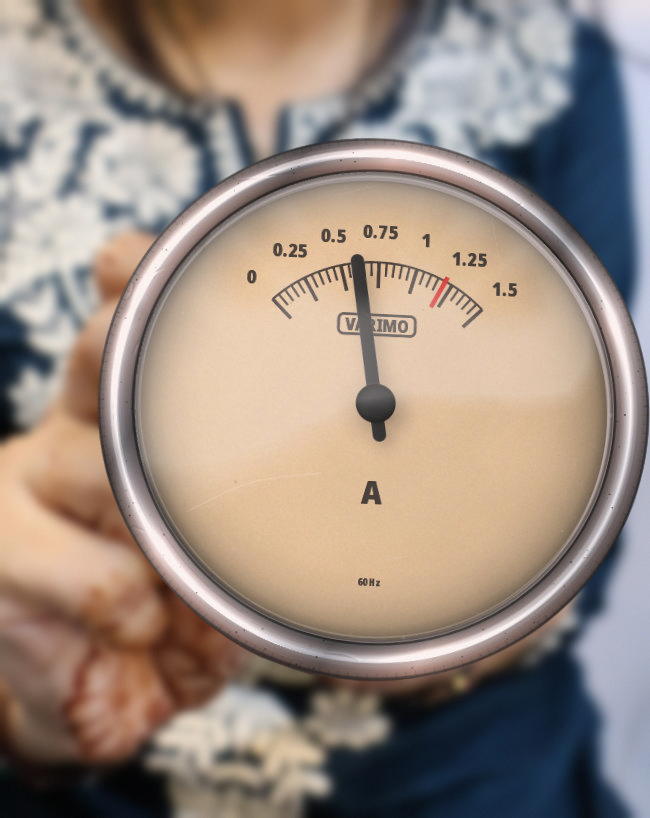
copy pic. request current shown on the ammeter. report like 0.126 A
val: 0.6 A
